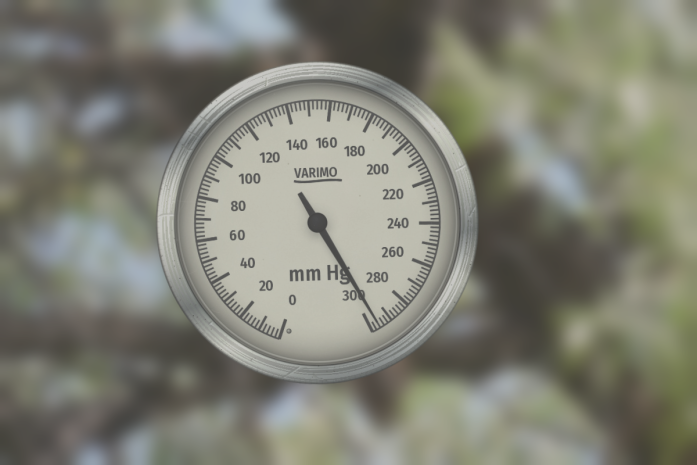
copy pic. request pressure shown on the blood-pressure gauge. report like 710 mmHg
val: 296 mmHg
